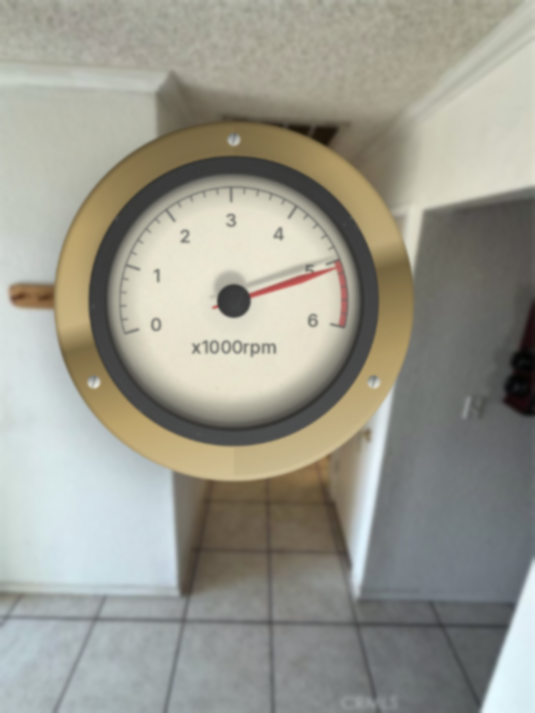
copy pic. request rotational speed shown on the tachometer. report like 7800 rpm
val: 5100 rpm
